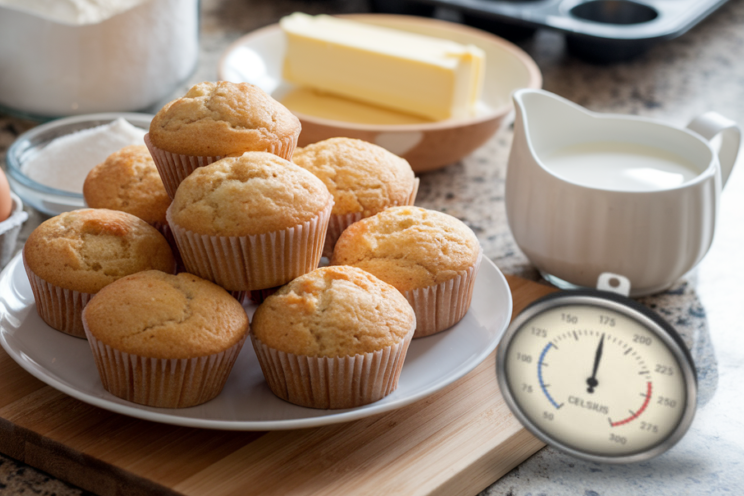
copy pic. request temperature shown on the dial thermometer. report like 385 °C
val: 175 °C
